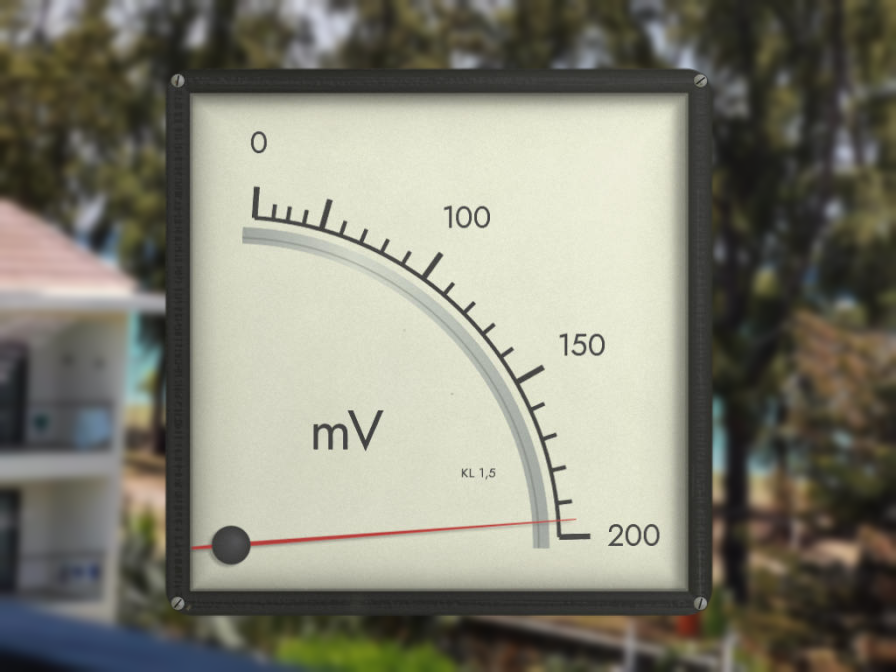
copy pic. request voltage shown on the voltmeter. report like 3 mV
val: 195 mV
